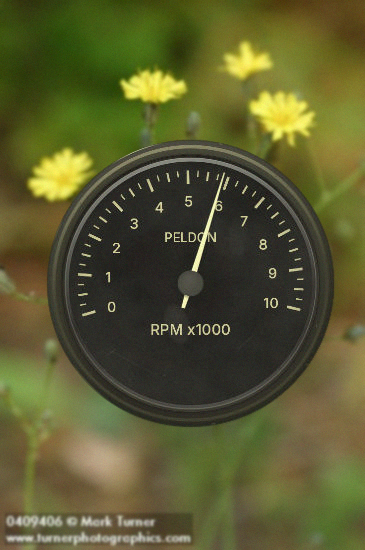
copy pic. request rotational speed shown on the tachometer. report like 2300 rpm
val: 5875 rpm
